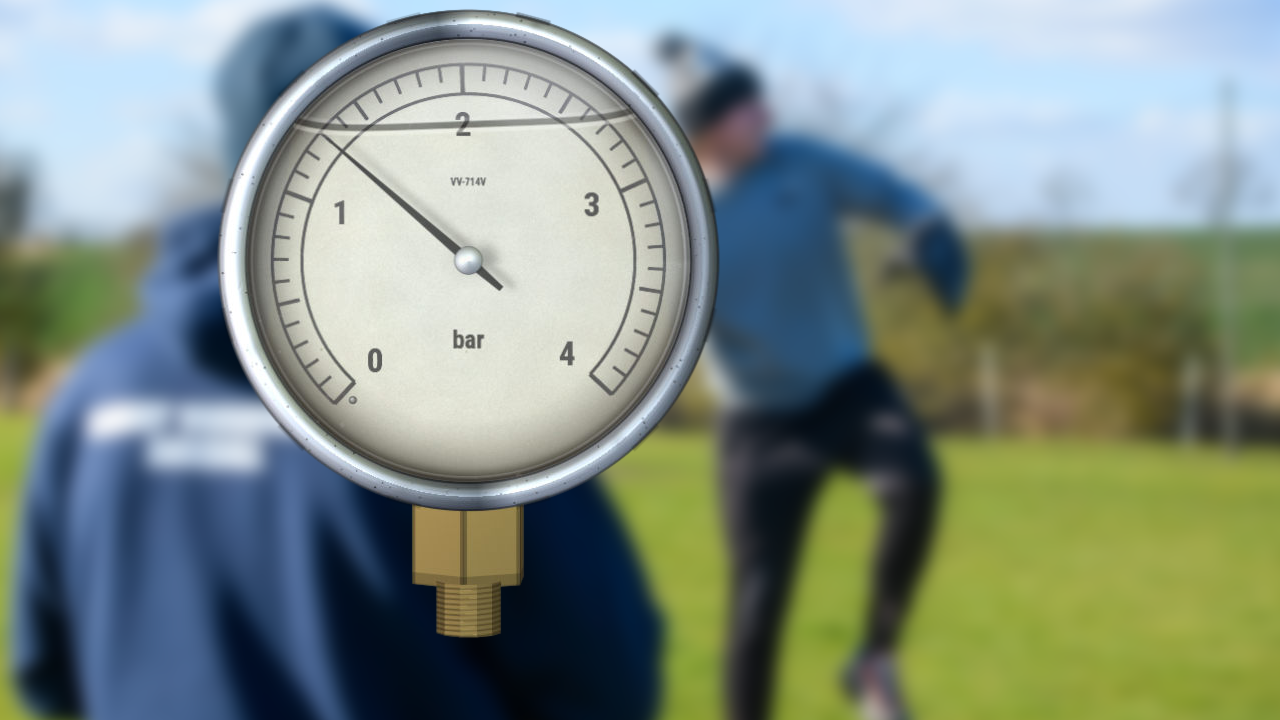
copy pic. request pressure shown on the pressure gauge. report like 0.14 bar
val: 1.3 bar
